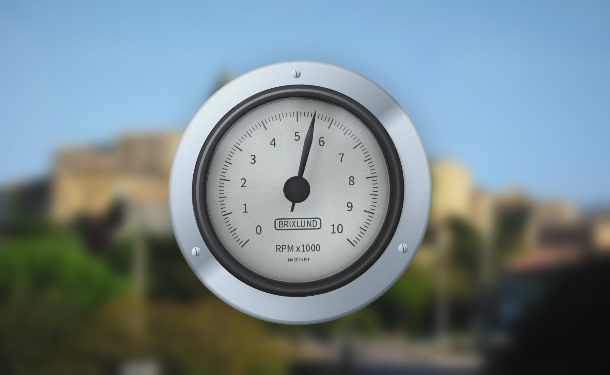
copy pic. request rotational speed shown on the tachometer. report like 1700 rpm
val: 5500 rpm
